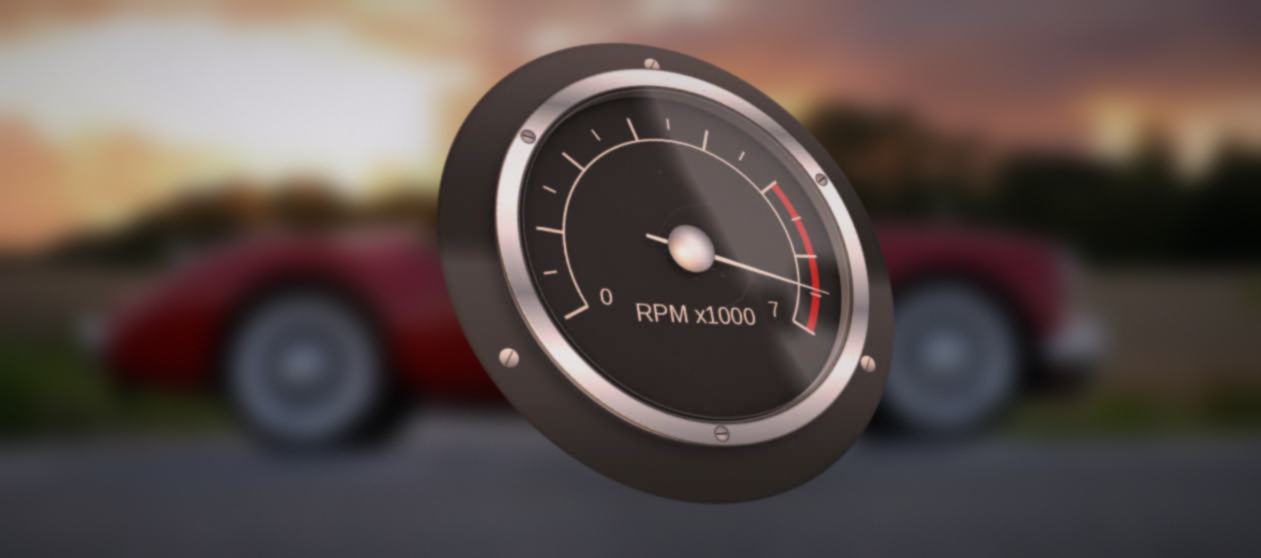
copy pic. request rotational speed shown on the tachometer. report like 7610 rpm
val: 6500 rpm
